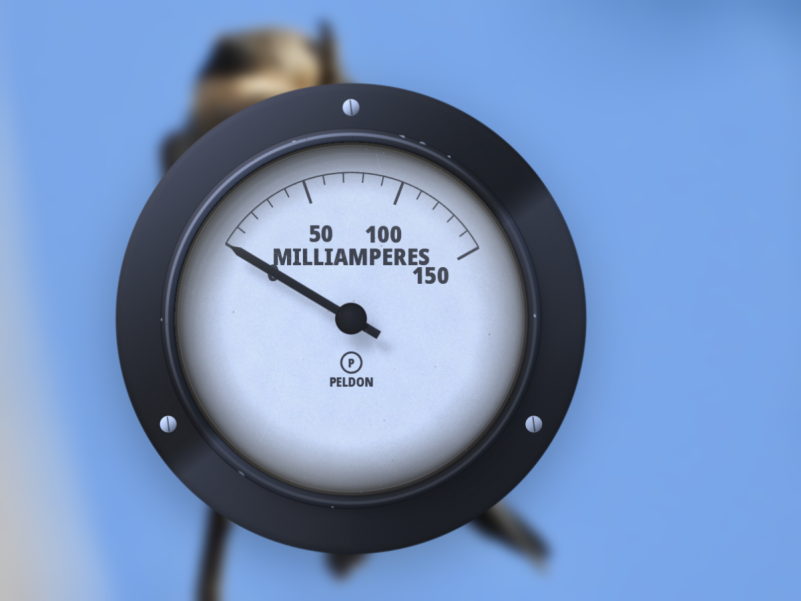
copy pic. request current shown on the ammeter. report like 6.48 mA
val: 0 mA
